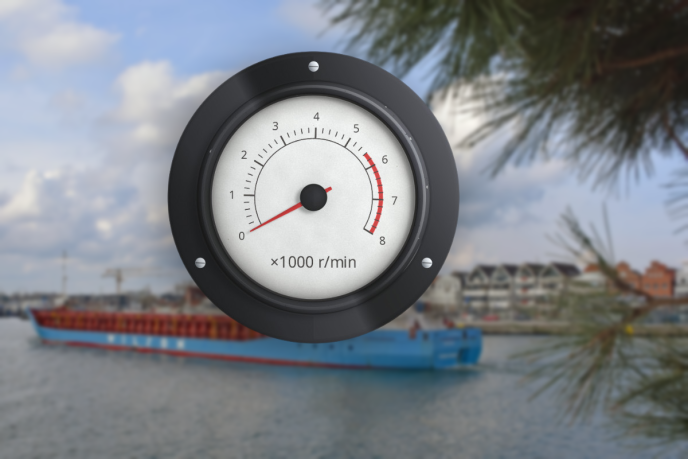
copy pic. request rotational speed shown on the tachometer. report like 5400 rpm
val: 0 rpm
